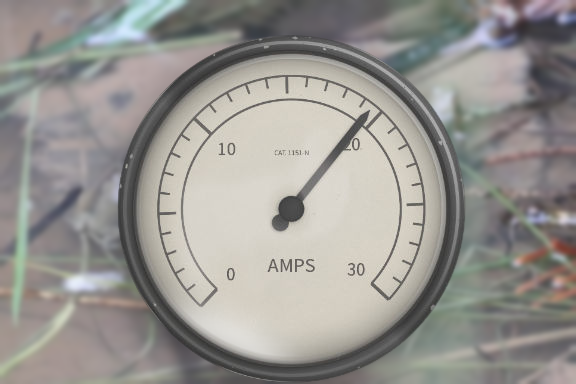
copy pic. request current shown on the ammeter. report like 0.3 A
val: 19.5 A
